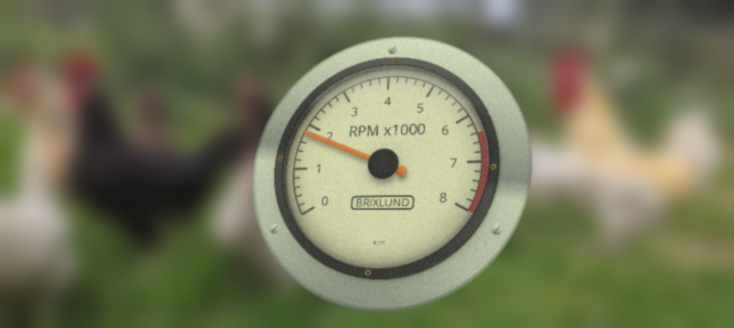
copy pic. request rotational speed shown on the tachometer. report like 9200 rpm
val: 1800 rpm
